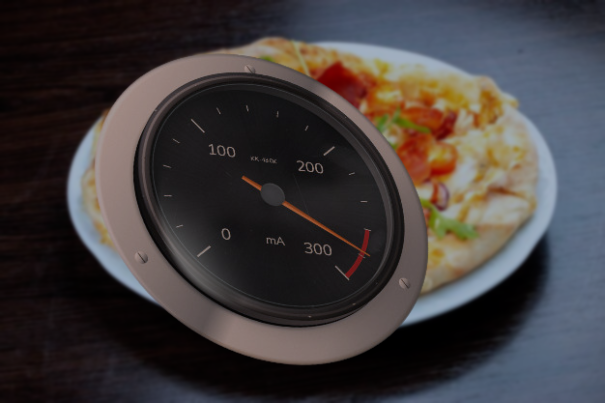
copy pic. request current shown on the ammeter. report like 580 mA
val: 280 mA
